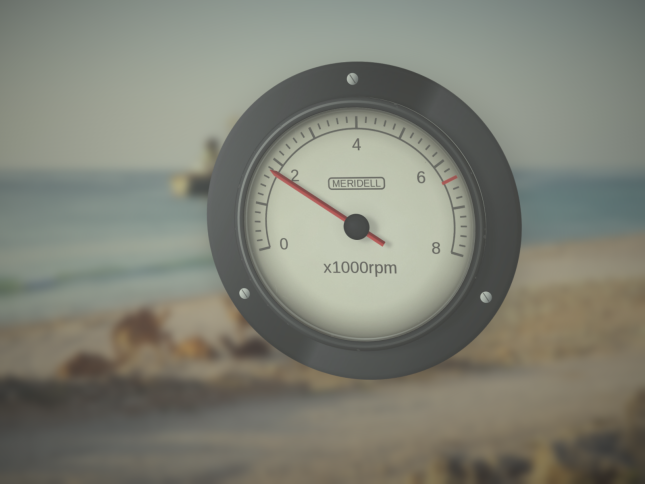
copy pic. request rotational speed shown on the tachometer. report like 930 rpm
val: 1800 rpm
